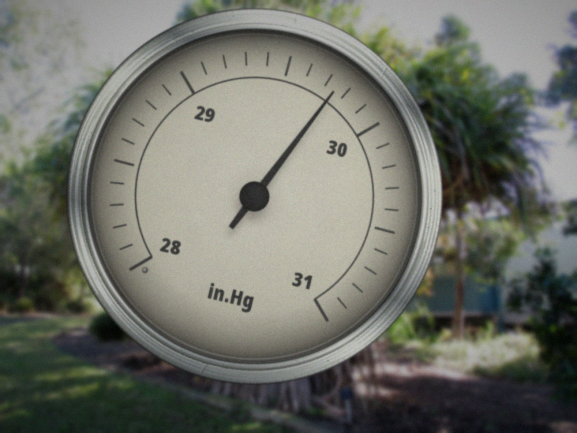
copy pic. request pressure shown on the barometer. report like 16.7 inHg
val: 29.75 inHg
